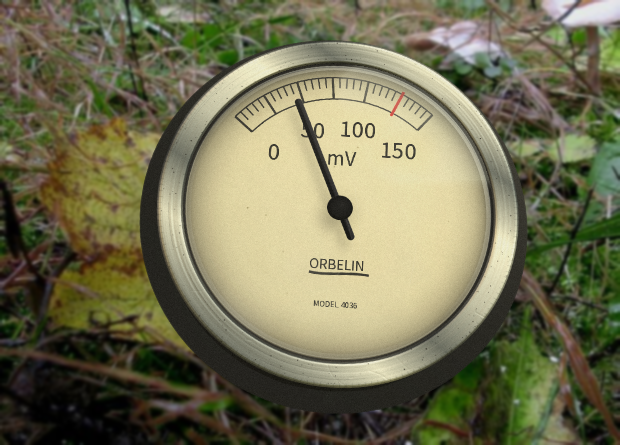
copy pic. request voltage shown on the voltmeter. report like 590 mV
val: 45 mV
